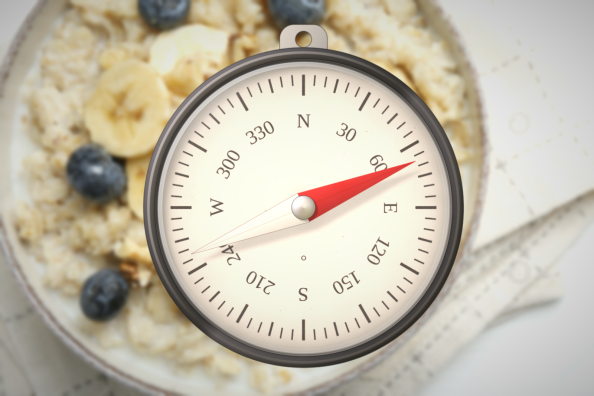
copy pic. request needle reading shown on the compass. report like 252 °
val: 67.5 °
